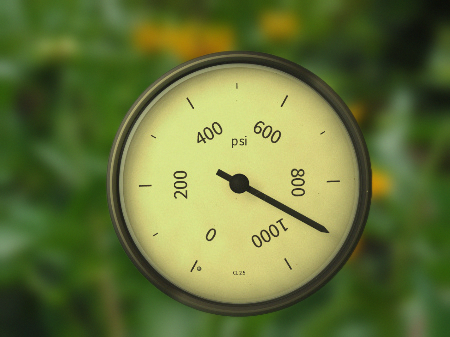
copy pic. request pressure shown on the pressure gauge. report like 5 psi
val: 900 psi
